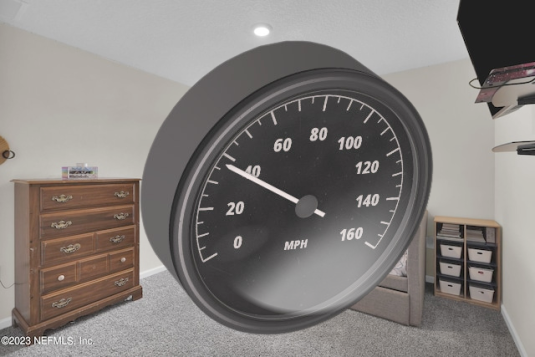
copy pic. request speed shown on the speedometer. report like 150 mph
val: 37.5 mph
